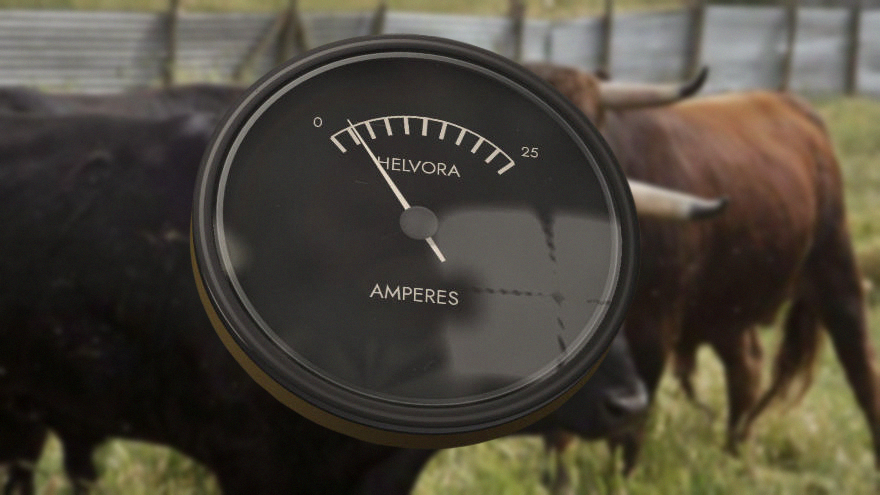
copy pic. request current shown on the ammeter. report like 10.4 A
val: 2.5 A
